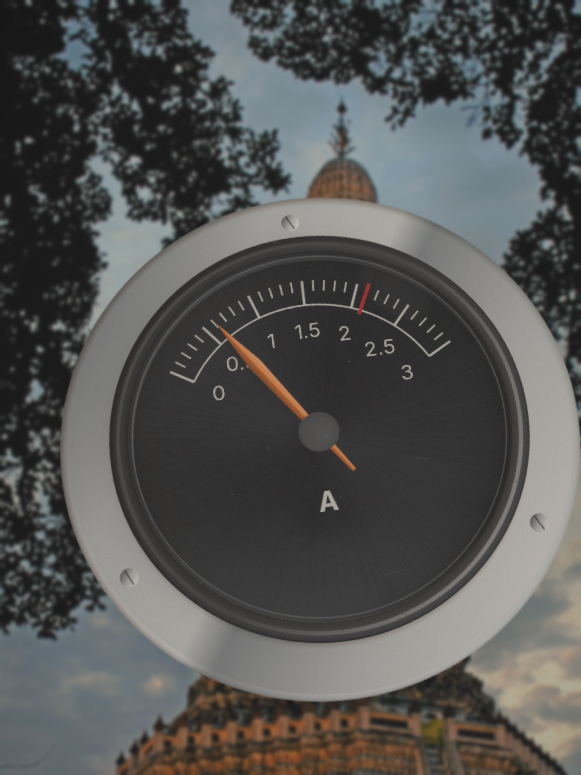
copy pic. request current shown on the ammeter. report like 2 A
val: 0.6 A
